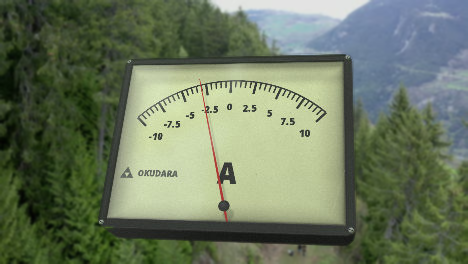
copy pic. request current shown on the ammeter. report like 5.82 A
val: -3 A
